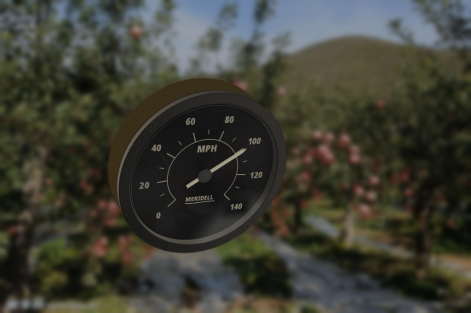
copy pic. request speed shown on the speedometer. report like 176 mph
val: 100 mph
